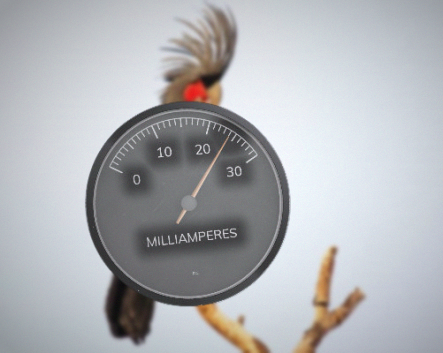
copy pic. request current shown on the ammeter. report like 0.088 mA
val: 24 mA
